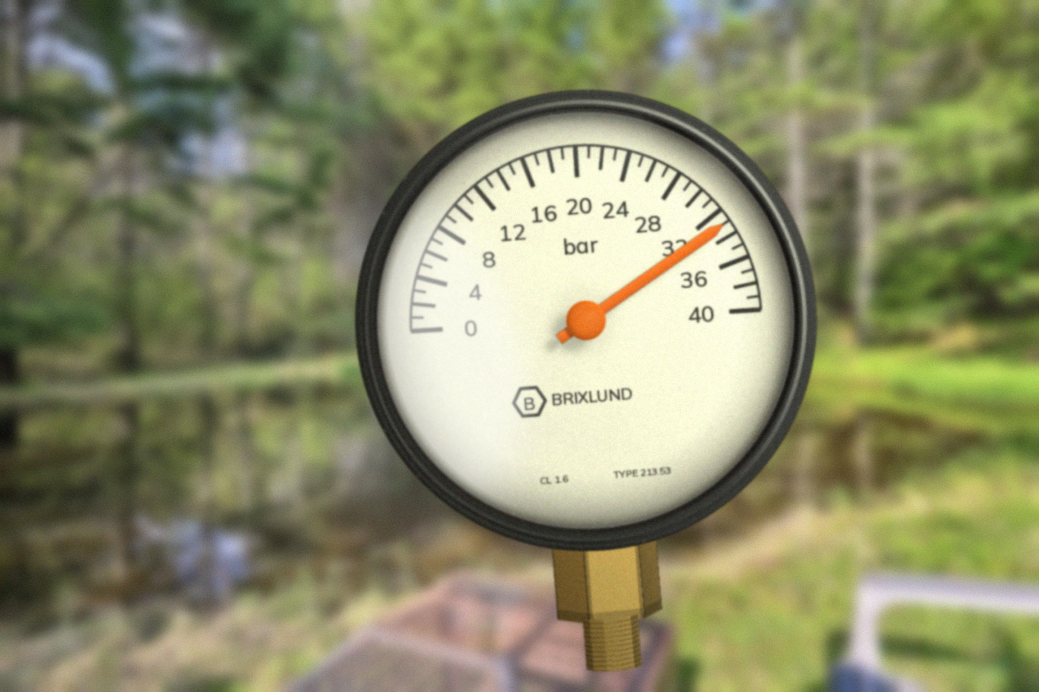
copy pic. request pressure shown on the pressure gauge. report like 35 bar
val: 33 bar
